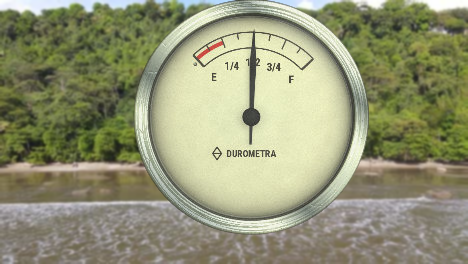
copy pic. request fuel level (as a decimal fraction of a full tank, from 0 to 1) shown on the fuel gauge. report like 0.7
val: 0.5
